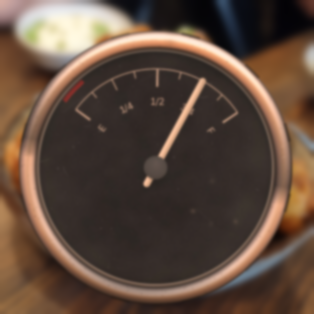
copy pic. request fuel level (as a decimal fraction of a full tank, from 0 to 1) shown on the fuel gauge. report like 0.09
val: 0.75
